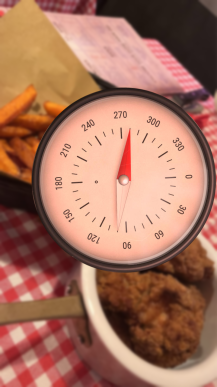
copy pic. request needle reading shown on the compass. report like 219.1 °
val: 280 °
